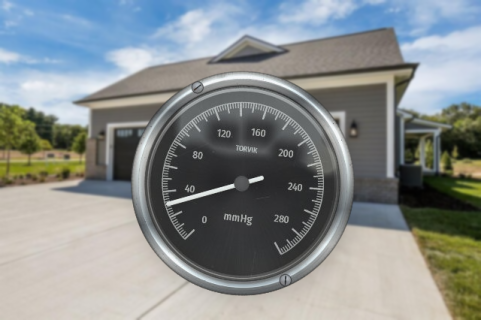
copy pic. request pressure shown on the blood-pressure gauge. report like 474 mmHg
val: 30 mmHg
